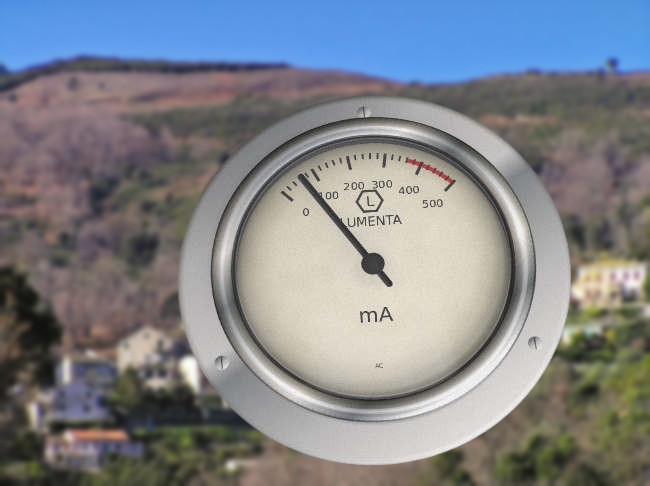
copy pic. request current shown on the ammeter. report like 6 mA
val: 60 mA
